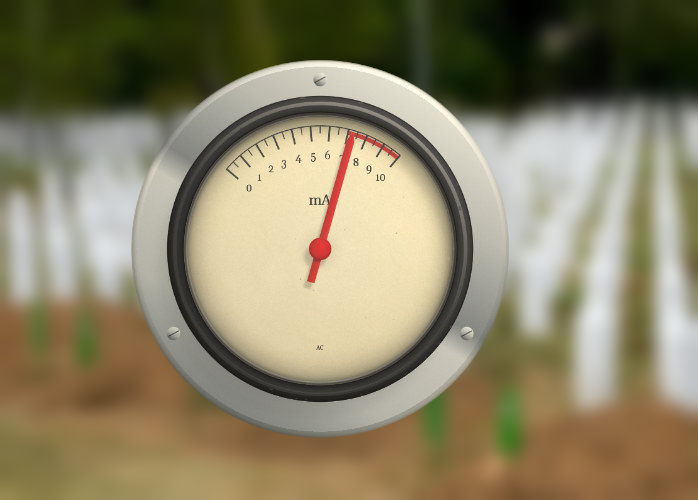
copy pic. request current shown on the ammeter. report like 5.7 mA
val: 7.25 mA
